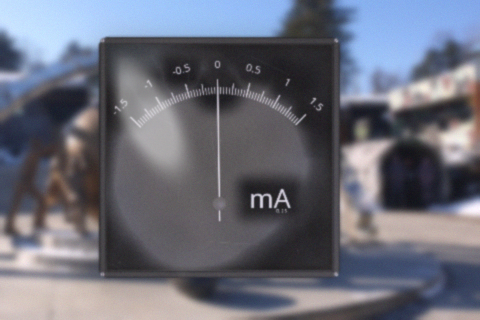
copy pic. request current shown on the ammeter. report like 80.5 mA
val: 0 mA
